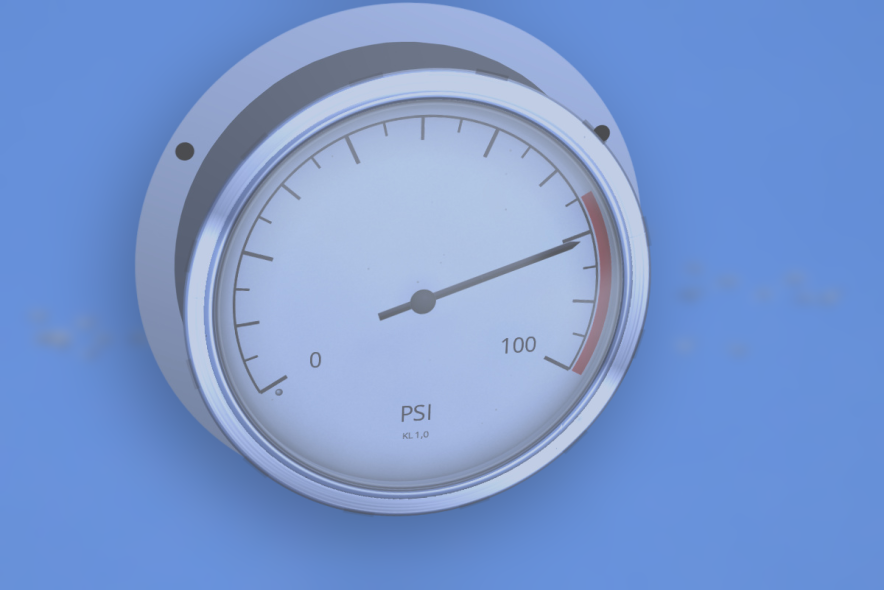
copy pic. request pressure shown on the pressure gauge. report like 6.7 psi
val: 80 psi
